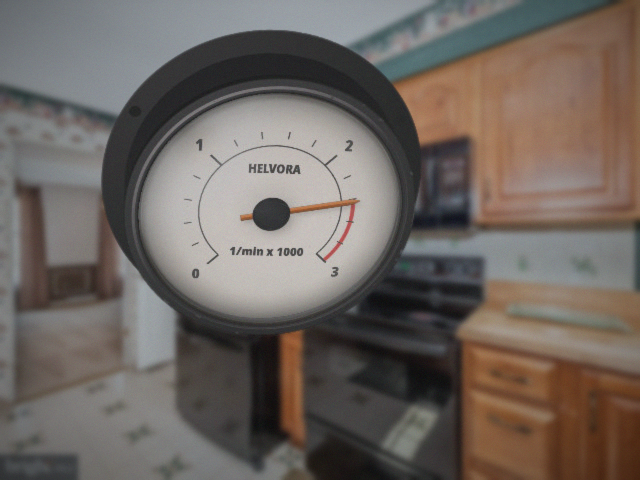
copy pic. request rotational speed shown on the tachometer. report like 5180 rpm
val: 2400 rpm
